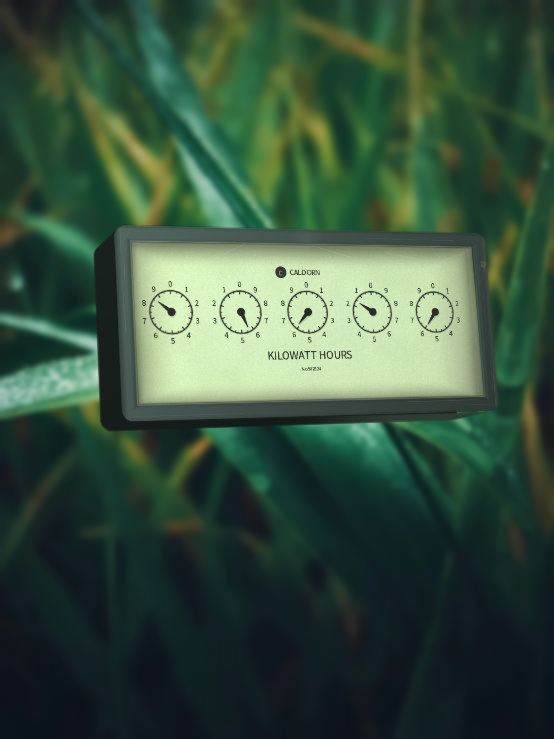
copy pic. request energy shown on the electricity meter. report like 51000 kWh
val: 85616 kWh
